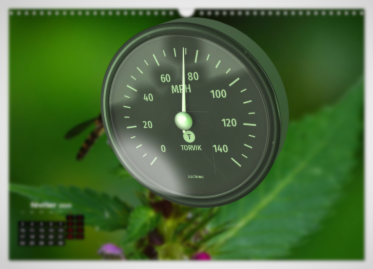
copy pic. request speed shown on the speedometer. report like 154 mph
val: 75 mph
